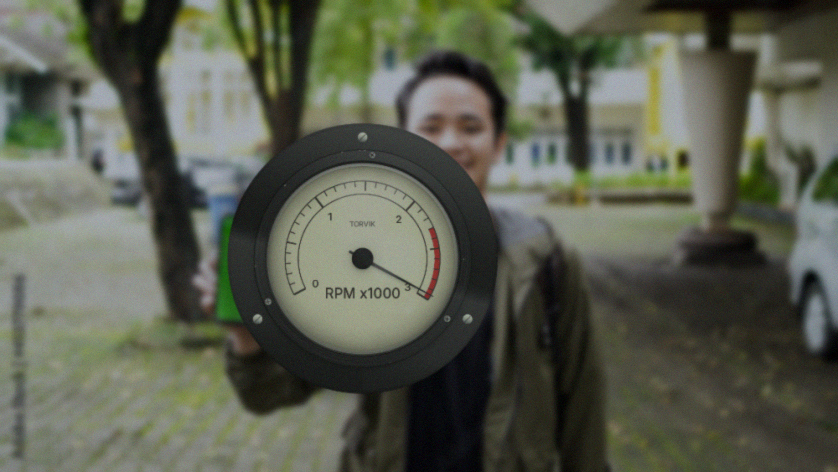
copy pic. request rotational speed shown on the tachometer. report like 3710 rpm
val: 2950 rpm
